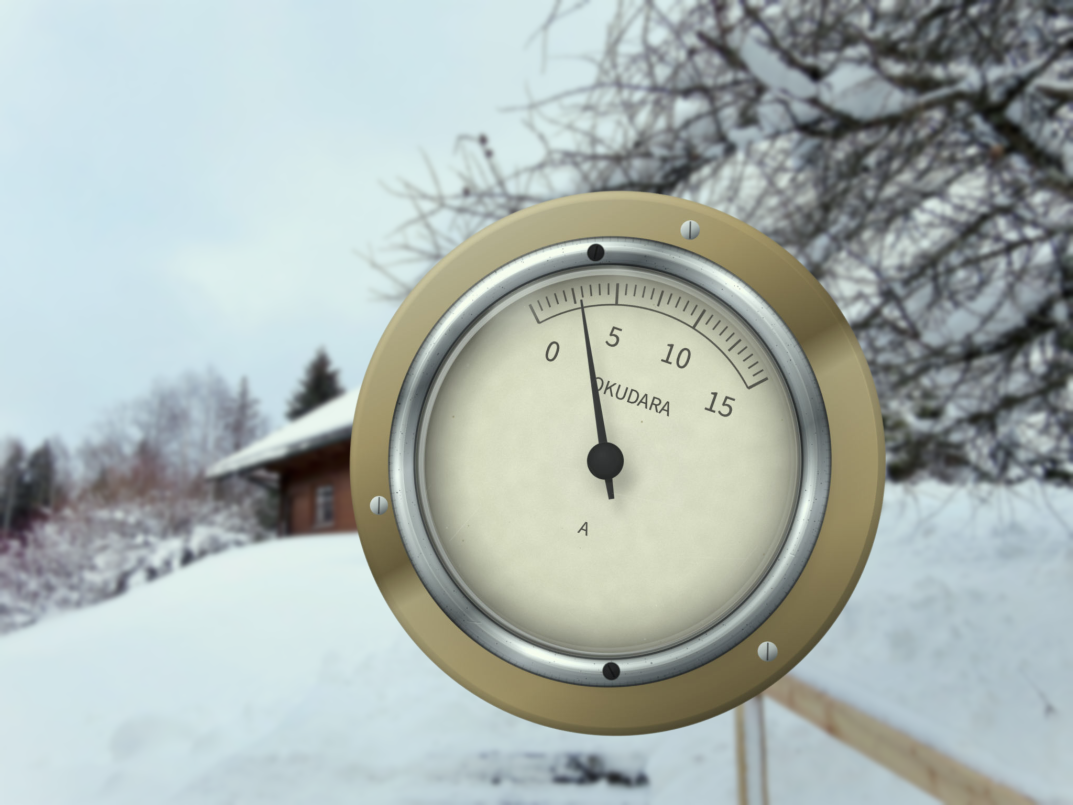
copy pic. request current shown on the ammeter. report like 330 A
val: 3 A
